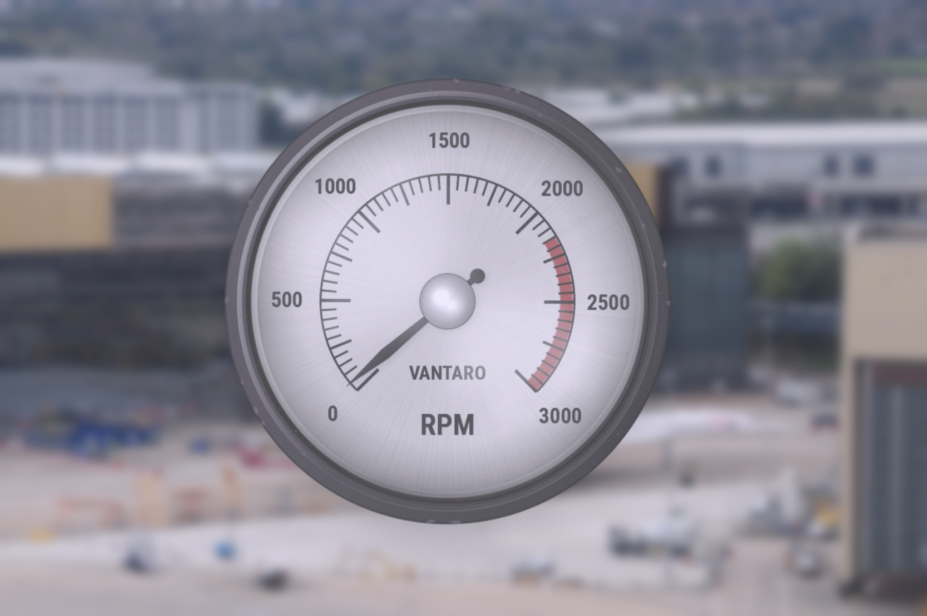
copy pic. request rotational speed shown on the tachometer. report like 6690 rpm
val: 50 rpm
